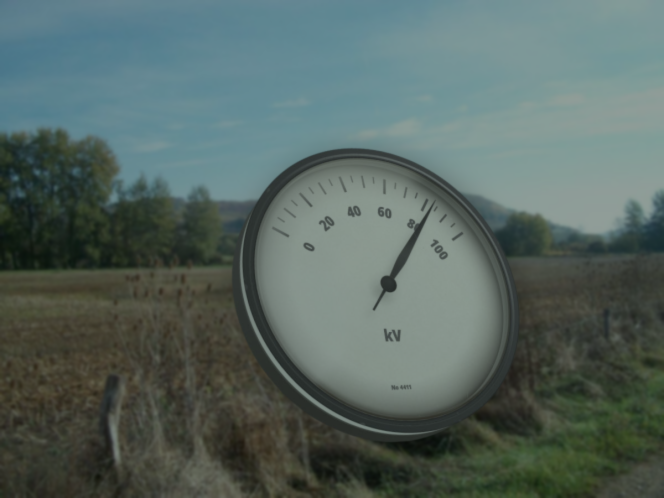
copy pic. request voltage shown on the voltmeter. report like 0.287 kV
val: 82.5 kV
